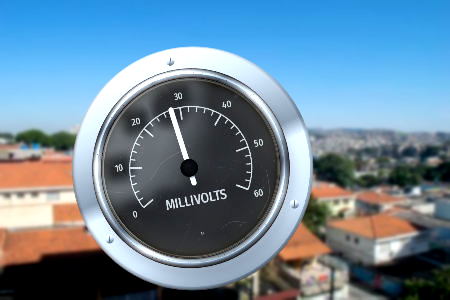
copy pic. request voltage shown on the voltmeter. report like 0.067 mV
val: 28 mV
